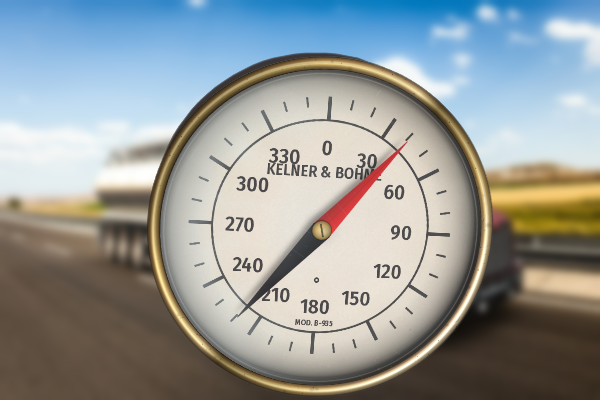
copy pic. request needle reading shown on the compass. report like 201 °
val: 40 °
